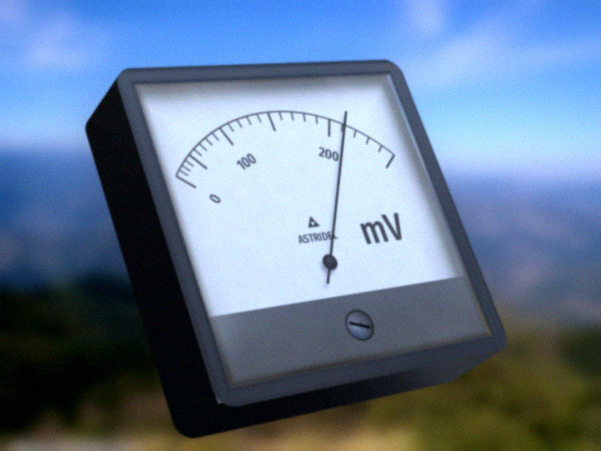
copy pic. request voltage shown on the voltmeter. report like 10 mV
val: 210 mV
